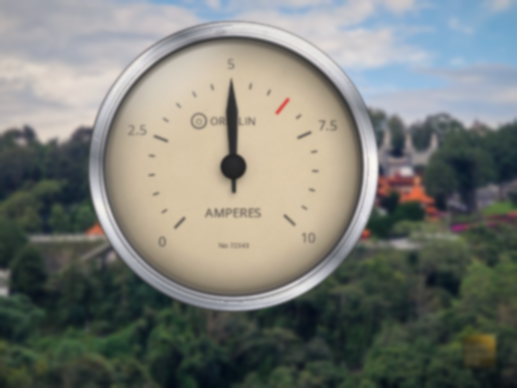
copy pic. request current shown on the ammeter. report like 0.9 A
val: 5 A
